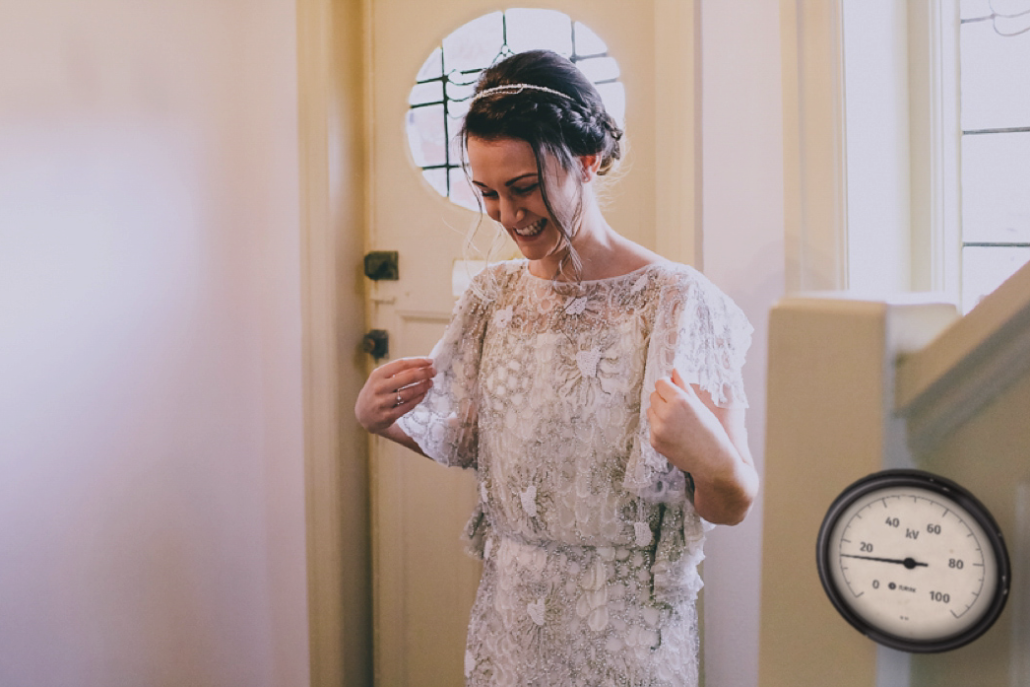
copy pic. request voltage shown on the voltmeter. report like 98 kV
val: 15 kV
